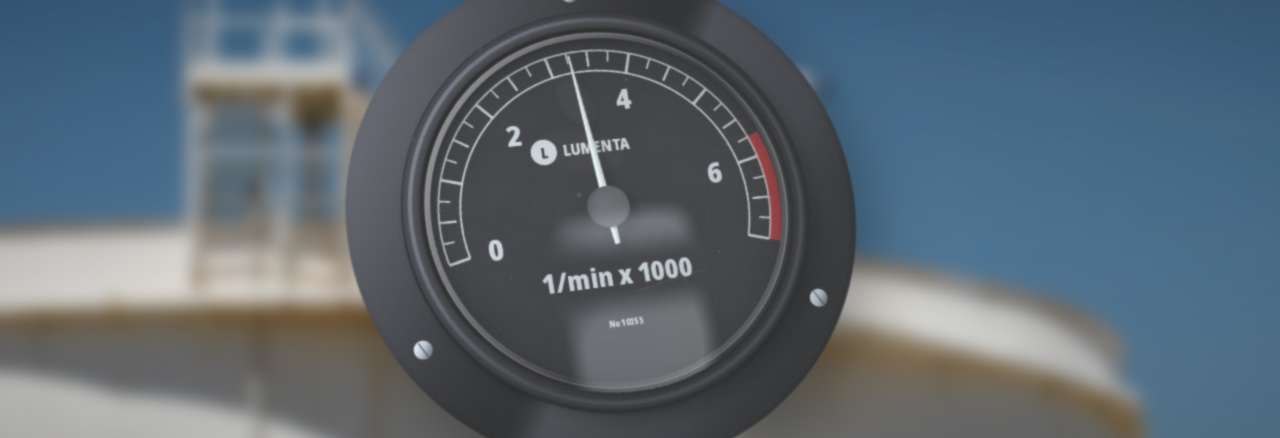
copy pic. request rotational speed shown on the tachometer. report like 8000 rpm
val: 3250 rpm
